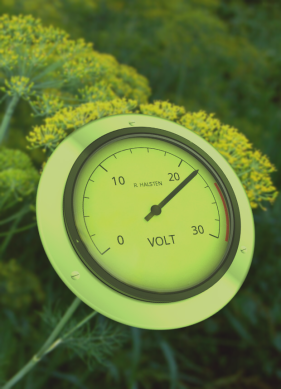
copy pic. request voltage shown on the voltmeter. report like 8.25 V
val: 22 V
